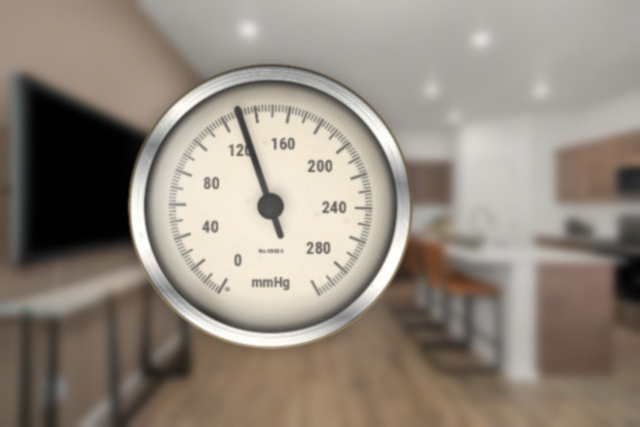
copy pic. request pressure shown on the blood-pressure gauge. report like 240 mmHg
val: 130 mmHg
